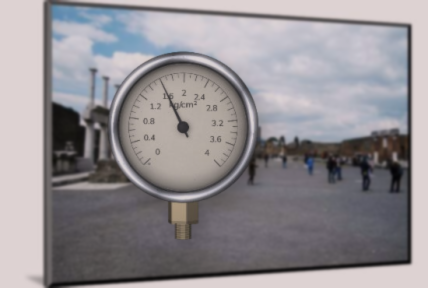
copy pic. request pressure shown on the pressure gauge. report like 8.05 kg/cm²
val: 1.6 kg/cm²
